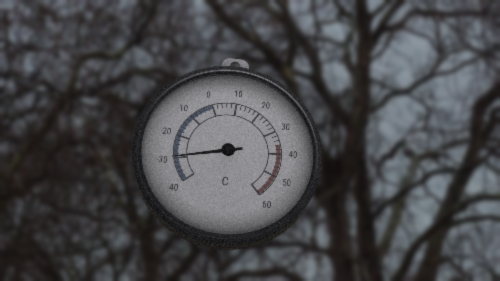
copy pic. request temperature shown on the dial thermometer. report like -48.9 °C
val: -30 °C
